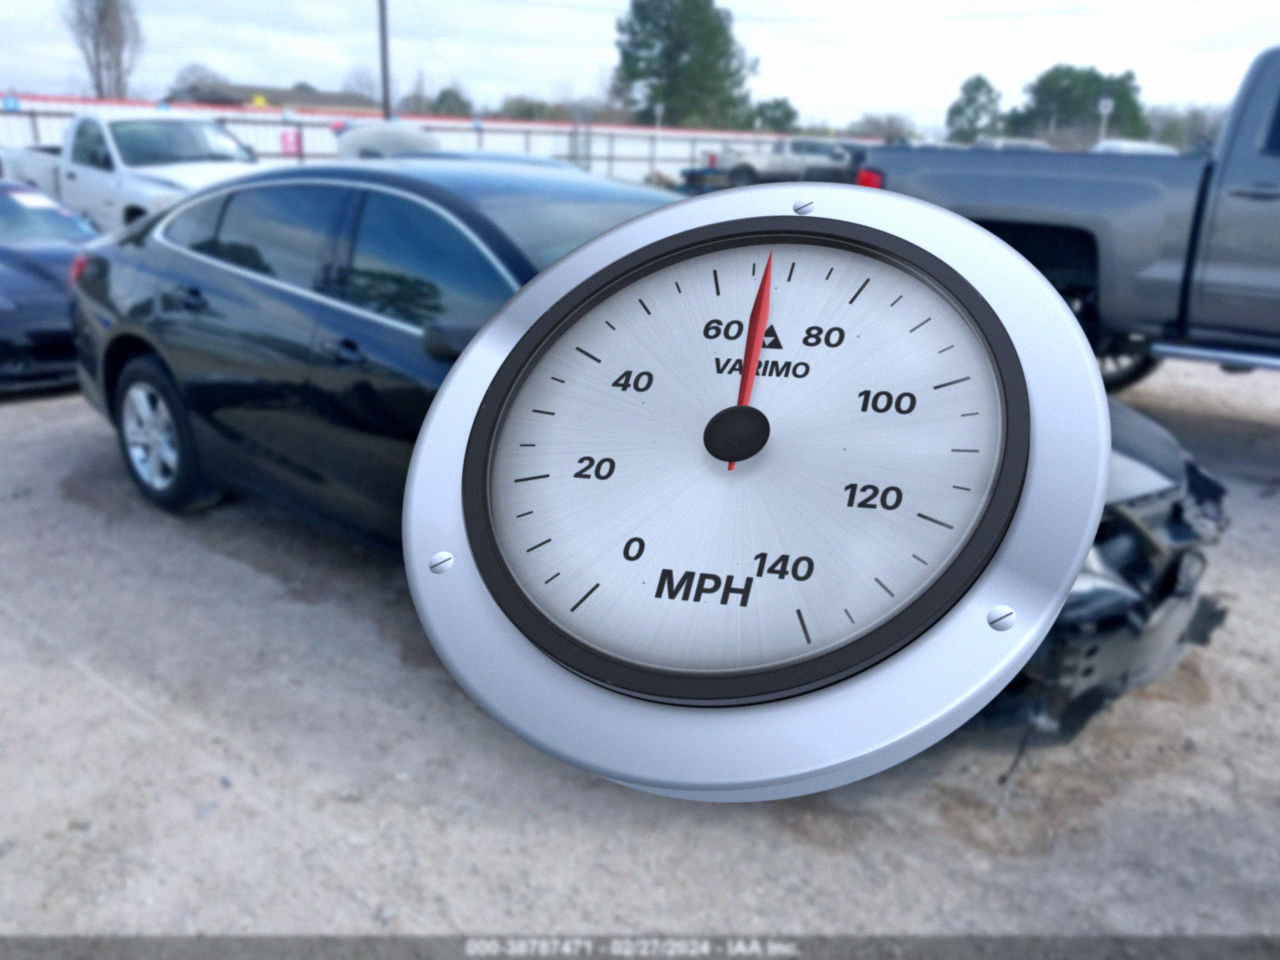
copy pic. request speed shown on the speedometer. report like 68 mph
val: 67.5 mph
